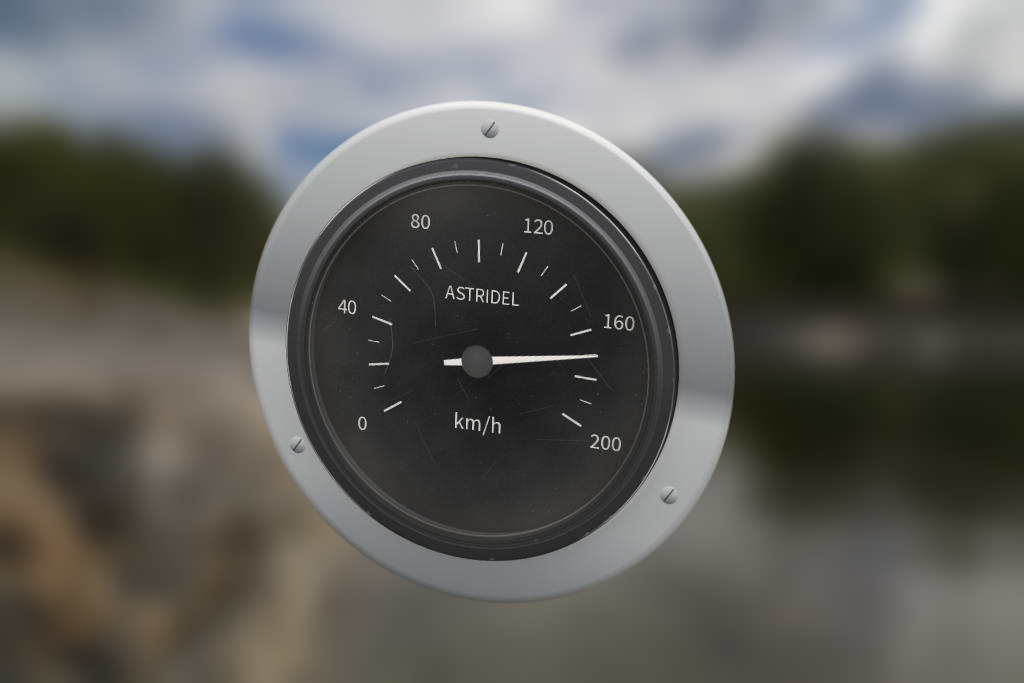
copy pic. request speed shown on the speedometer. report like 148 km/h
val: 170 km/h
